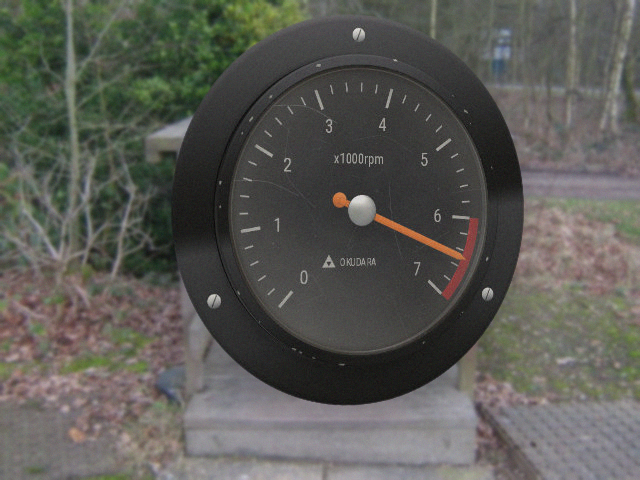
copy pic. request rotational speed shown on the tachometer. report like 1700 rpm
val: 6500 rpm
